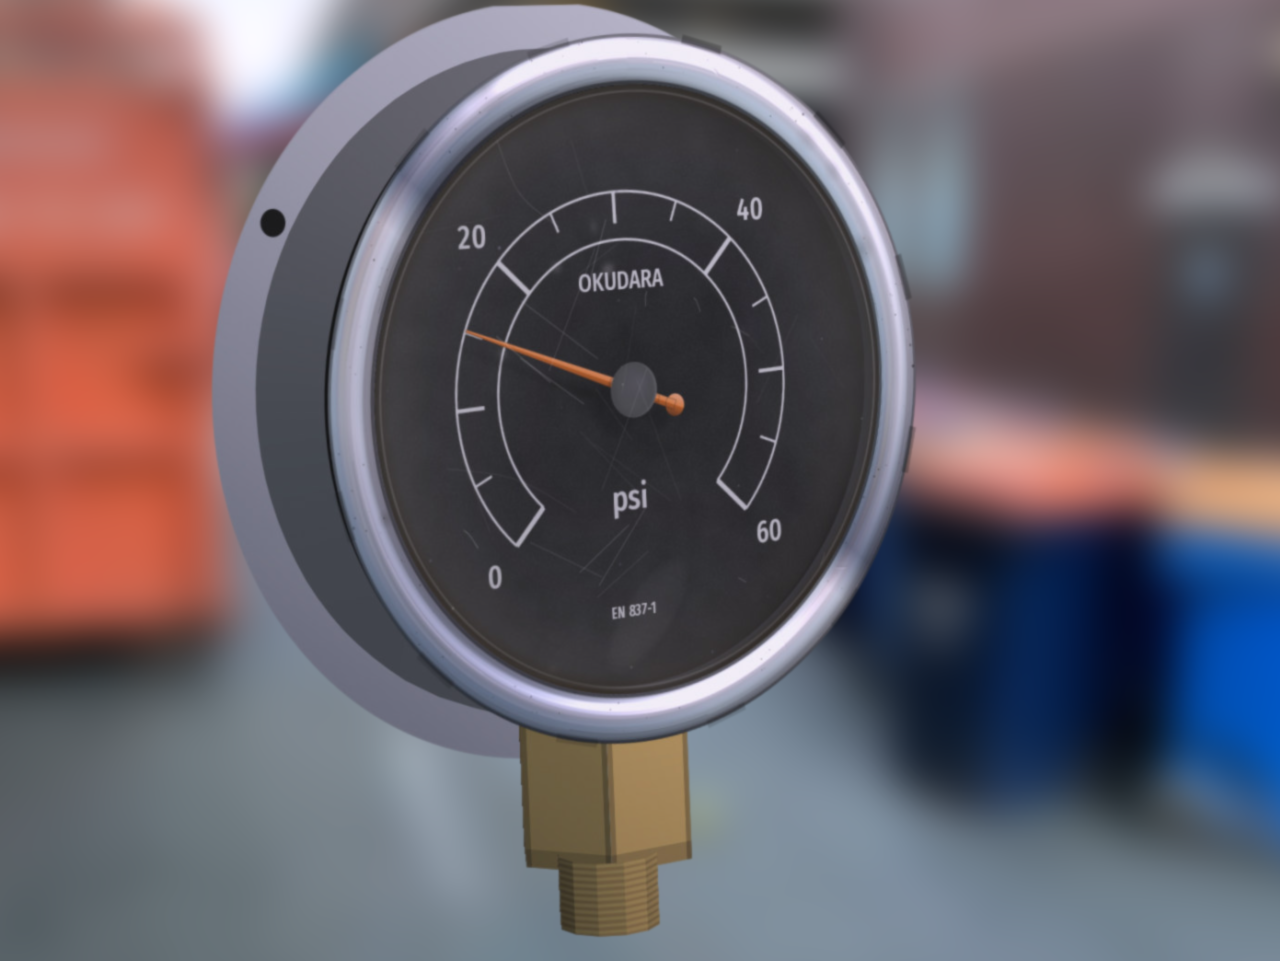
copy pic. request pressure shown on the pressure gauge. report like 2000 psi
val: 15 psi
